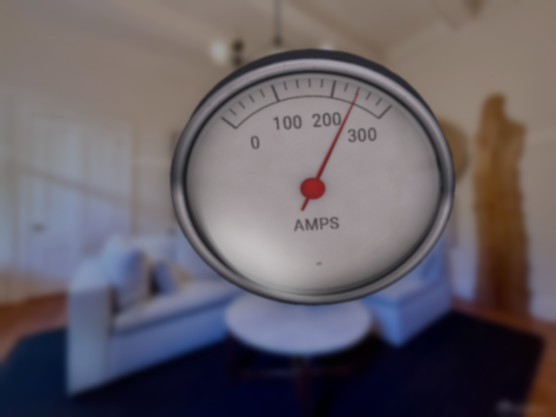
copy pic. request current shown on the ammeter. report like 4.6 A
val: 240 A
